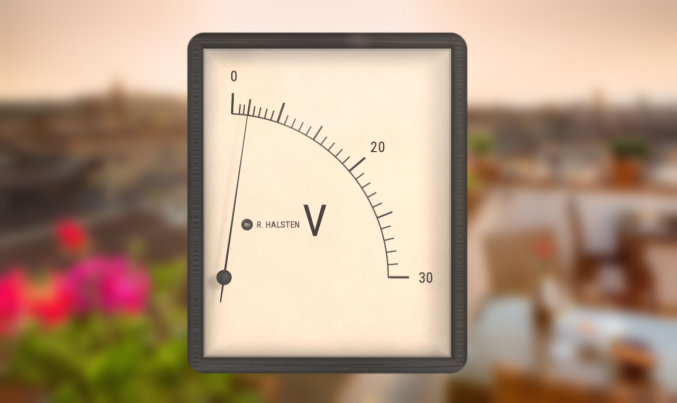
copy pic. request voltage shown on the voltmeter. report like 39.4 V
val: 5 V
